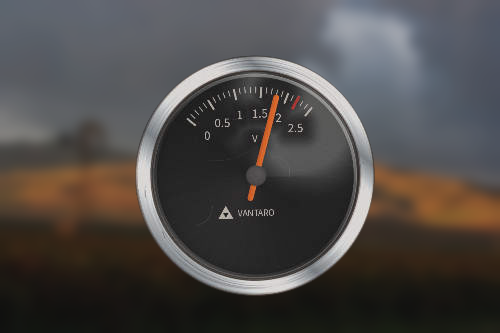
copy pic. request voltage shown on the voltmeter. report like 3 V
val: 1.8 V
